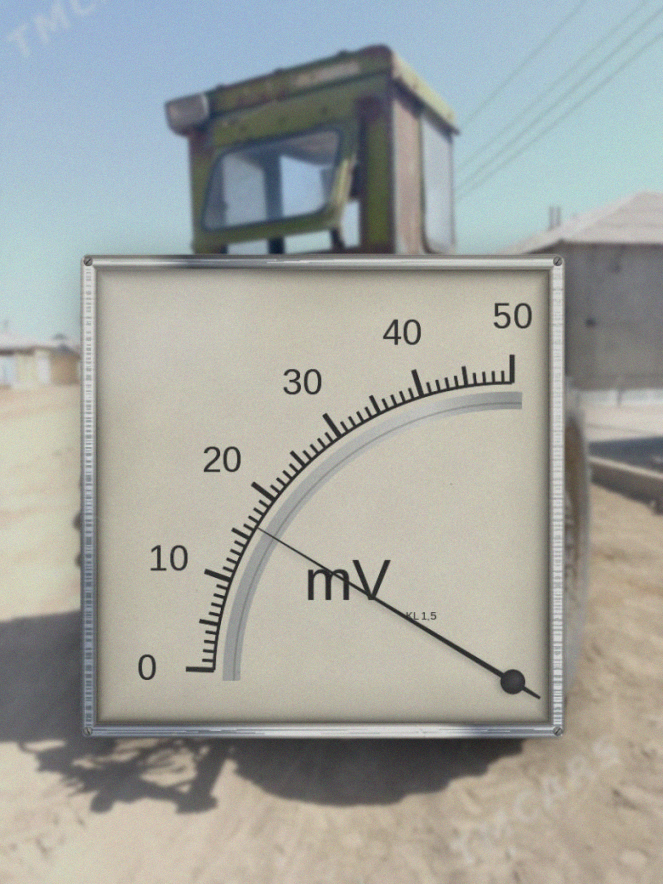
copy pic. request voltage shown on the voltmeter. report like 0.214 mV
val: 16.5 mV
